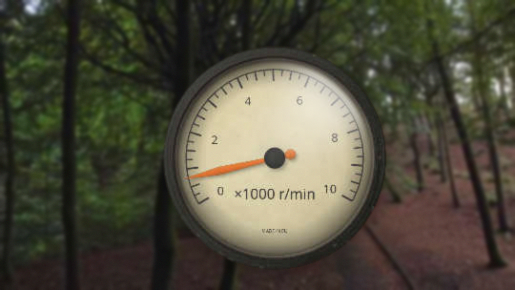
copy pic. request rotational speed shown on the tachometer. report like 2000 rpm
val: 750 rpm
